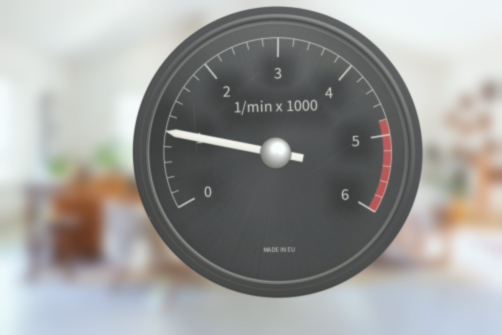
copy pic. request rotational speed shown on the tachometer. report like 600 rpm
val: 1000 rpm
